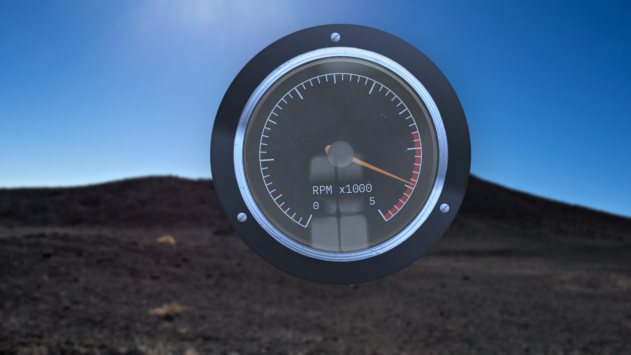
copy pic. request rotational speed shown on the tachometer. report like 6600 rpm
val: 4450 rpm
